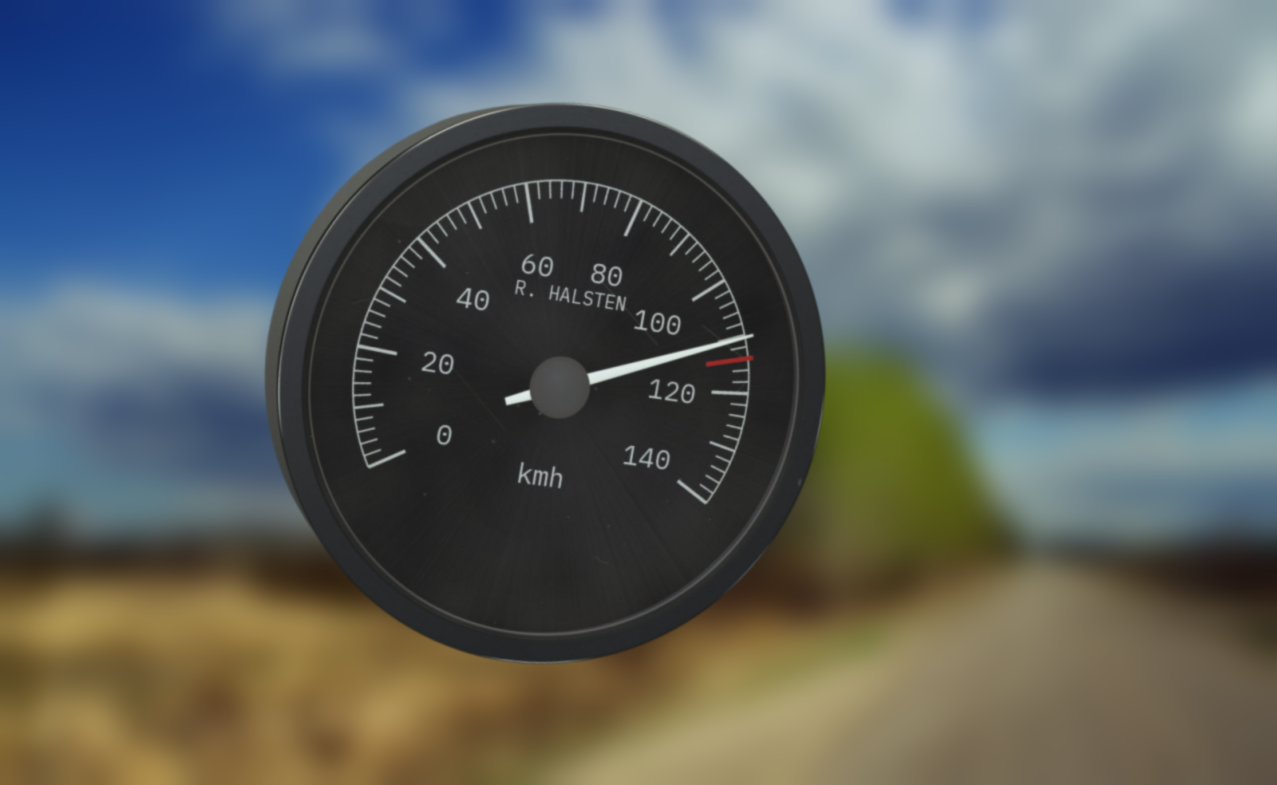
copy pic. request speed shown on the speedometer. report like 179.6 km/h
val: 110 km/h
